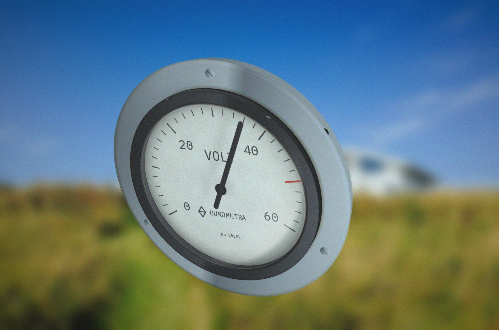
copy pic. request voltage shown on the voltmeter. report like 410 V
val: 36 V
